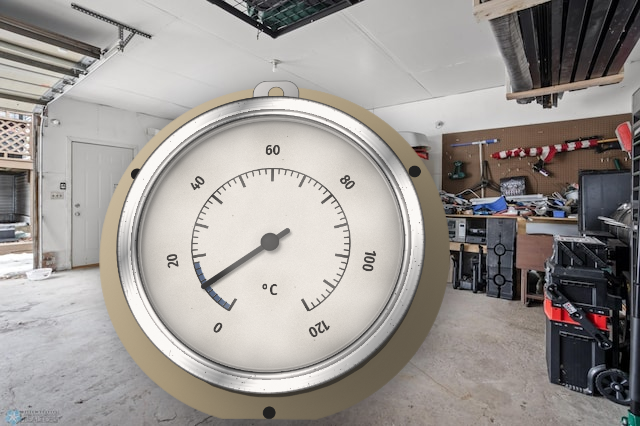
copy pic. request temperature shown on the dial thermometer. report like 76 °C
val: 10 °C
